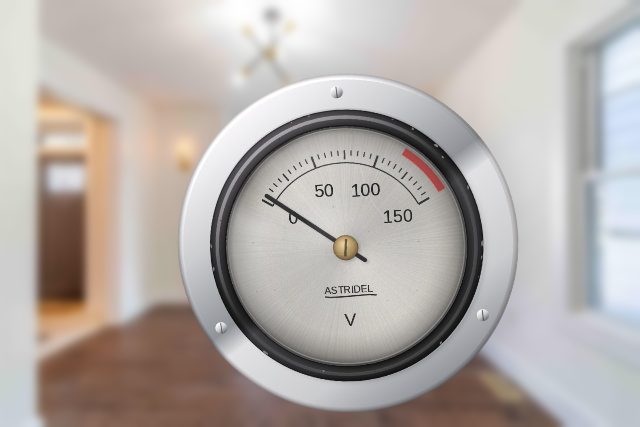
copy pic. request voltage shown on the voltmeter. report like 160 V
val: 5 V
